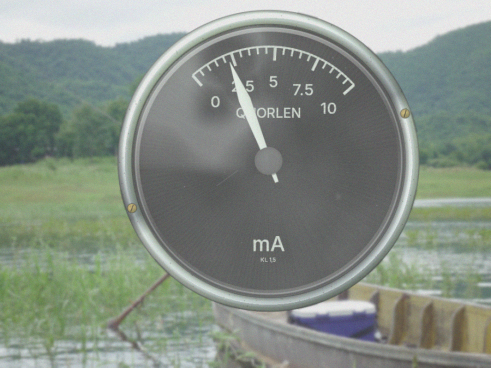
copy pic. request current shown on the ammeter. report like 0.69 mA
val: 2.25 mA
